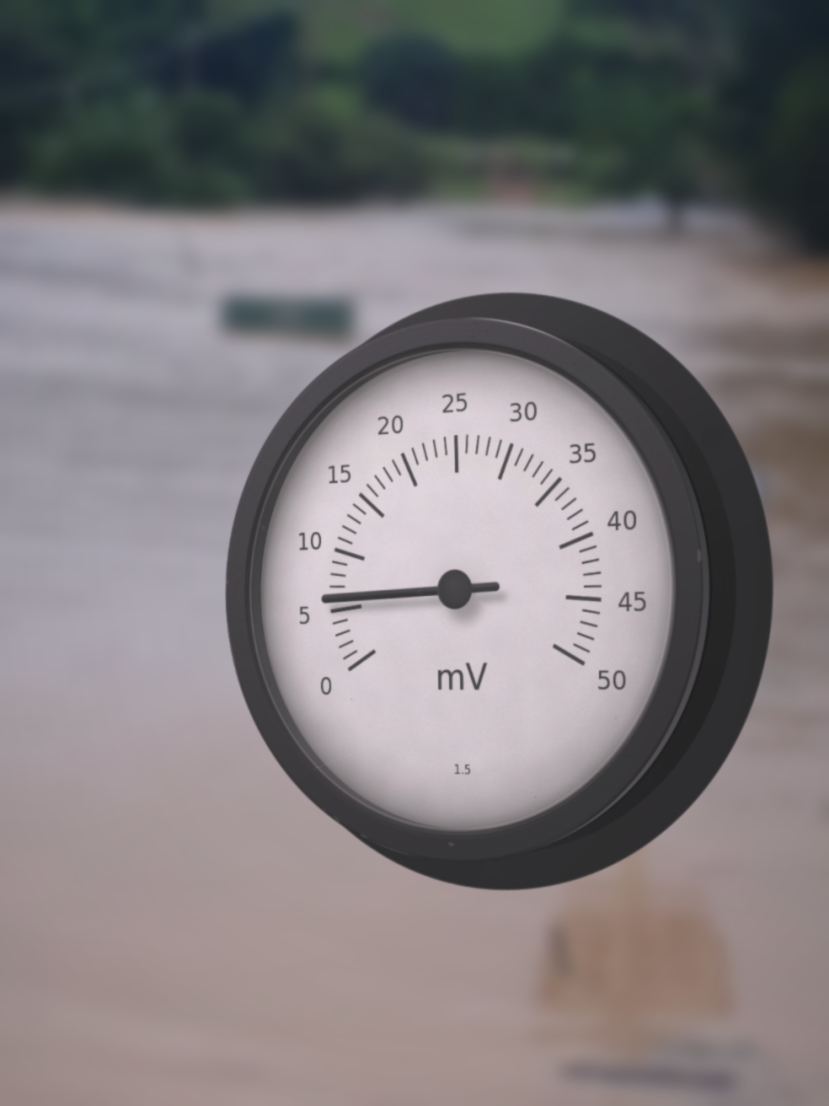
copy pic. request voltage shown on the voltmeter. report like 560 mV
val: 6 mV
